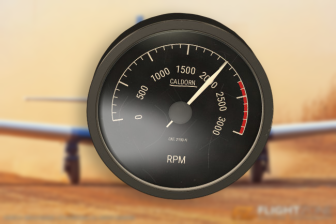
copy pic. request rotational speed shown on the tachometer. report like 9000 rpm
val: 2000 rpm
